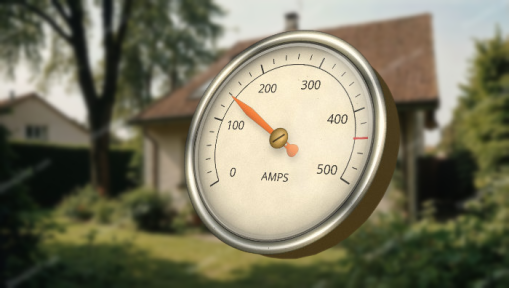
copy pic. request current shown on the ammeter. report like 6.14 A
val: 140 A
